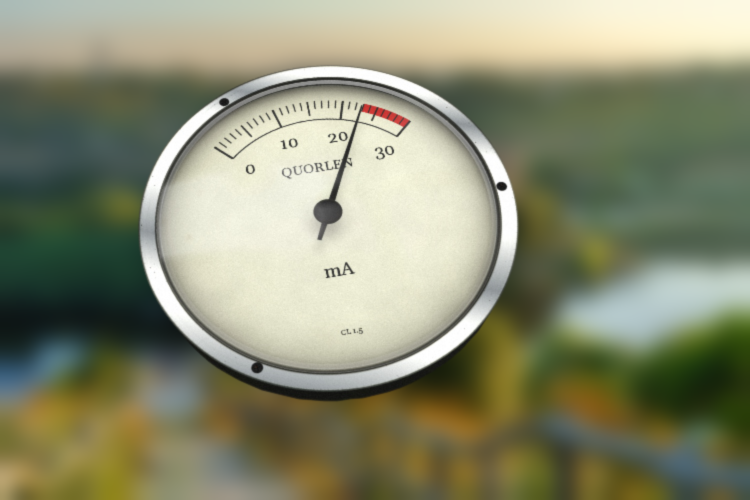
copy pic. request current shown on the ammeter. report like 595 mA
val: 23 mA
